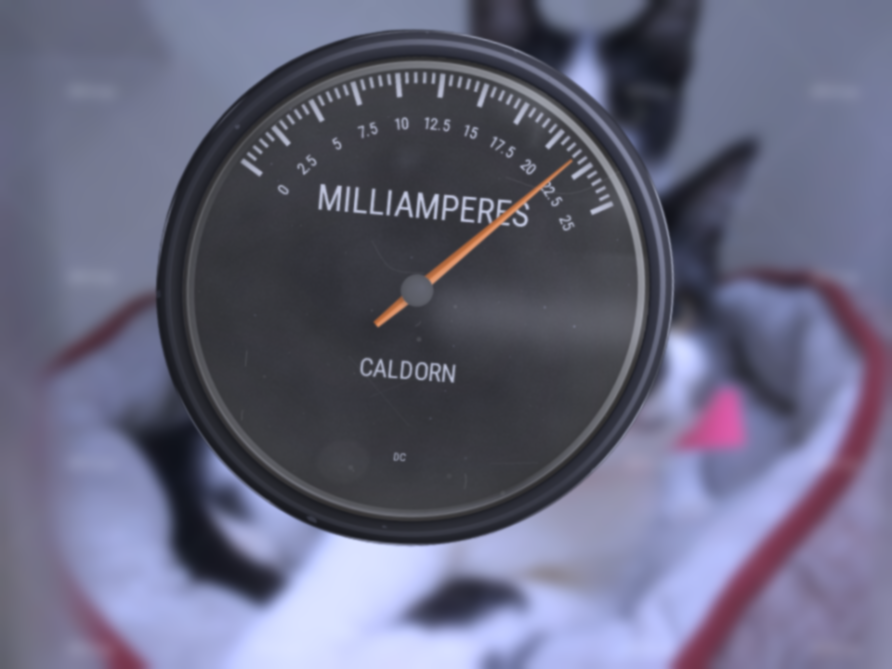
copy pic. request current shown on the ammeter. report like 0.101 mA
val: 21.5 mA
